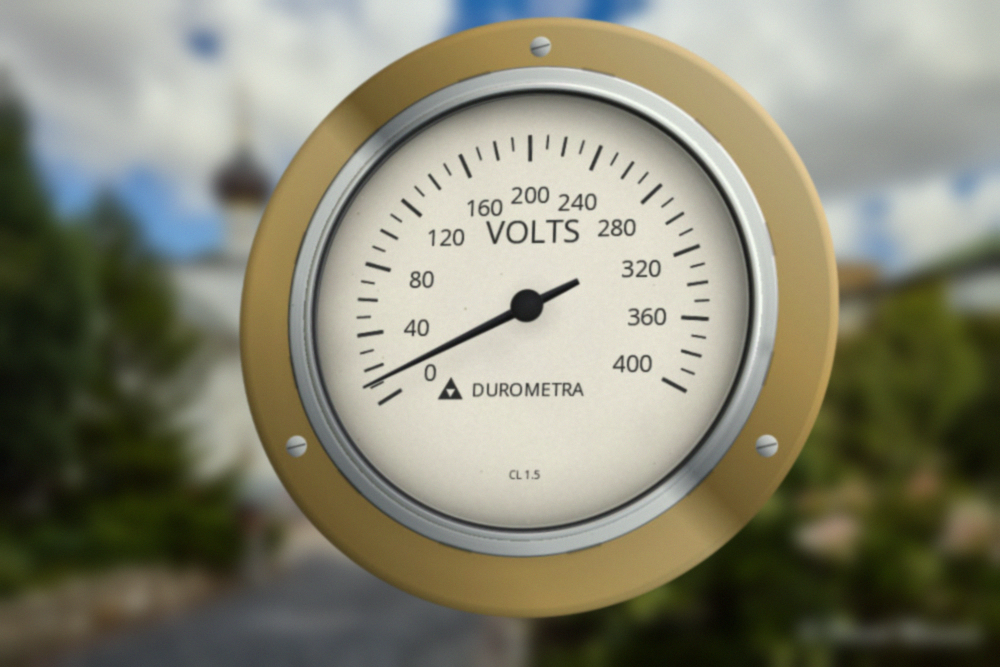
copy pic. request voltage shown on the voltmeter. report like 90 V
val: 10 V
